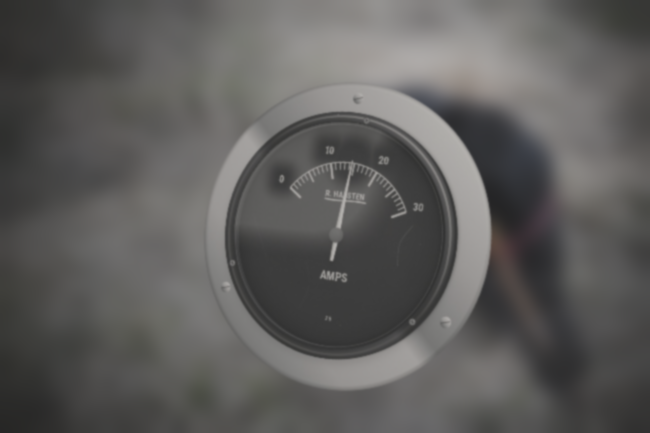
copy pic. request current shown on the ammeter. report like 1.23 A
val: 15 A
